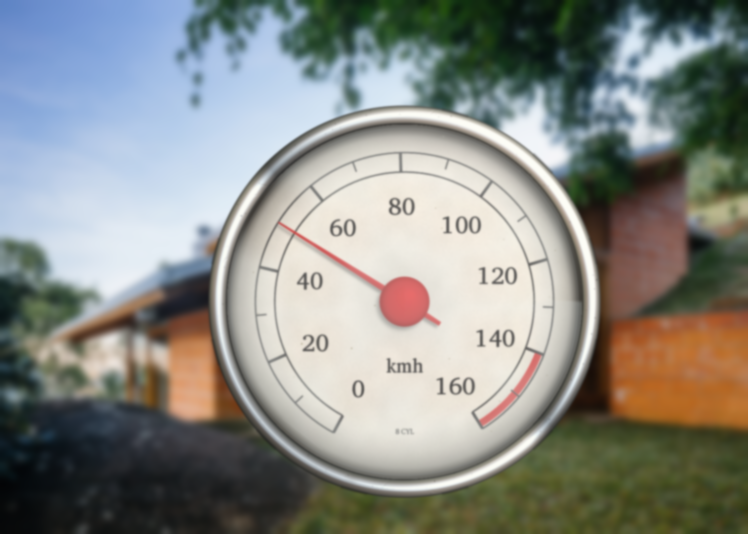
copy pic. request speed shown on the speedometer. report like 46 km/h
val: 50 km/h
